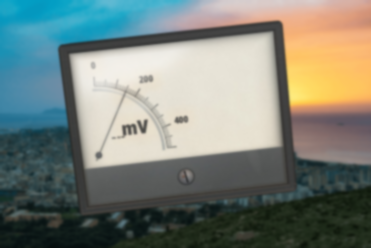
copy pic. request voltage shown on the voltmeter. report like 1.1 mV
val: 150 mV
